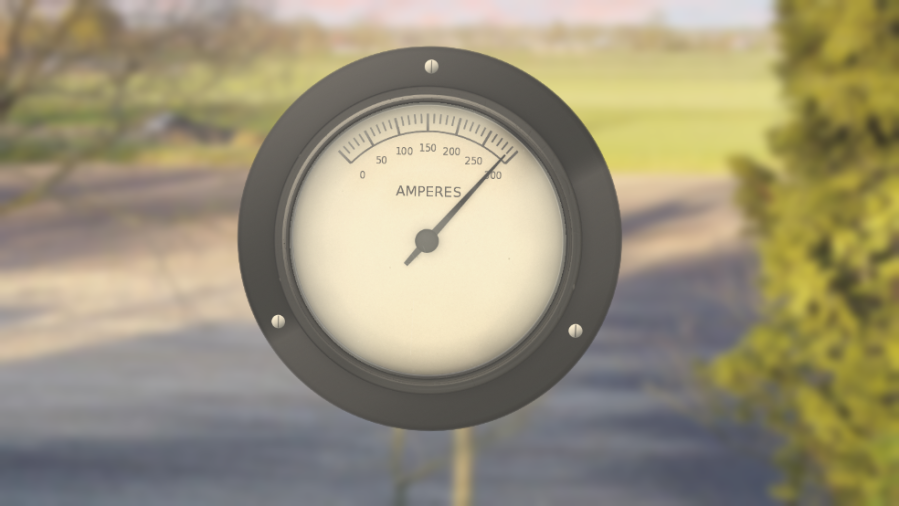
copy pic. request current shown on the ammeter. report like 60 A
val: 290 A
